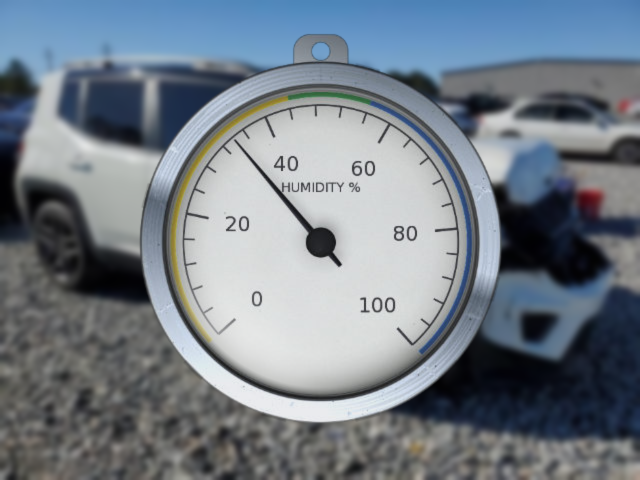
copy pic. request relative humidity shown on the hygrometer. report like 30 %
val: 34 %
